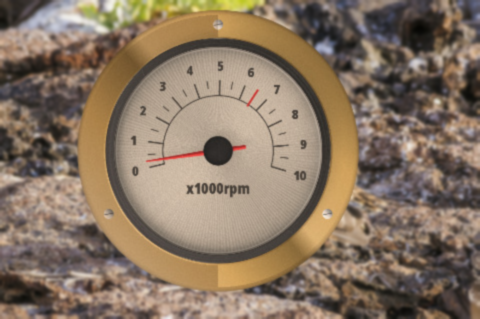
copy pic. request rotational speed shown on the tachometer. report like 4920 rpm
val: 250 rpm
